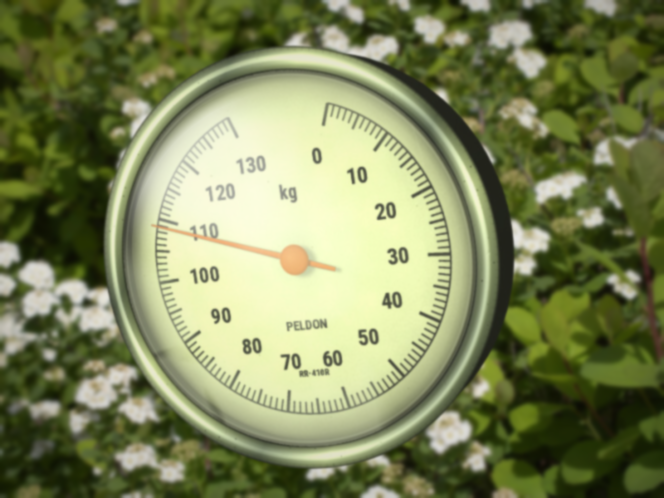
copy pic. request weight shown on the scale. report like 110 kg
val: 109 kg
